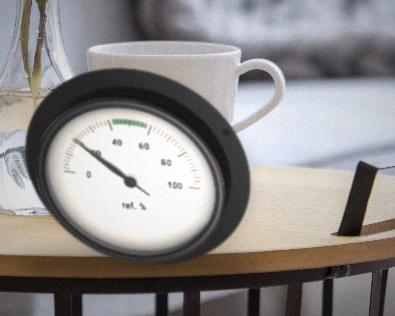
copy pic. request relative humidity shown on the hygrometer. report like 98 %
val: 20 %
